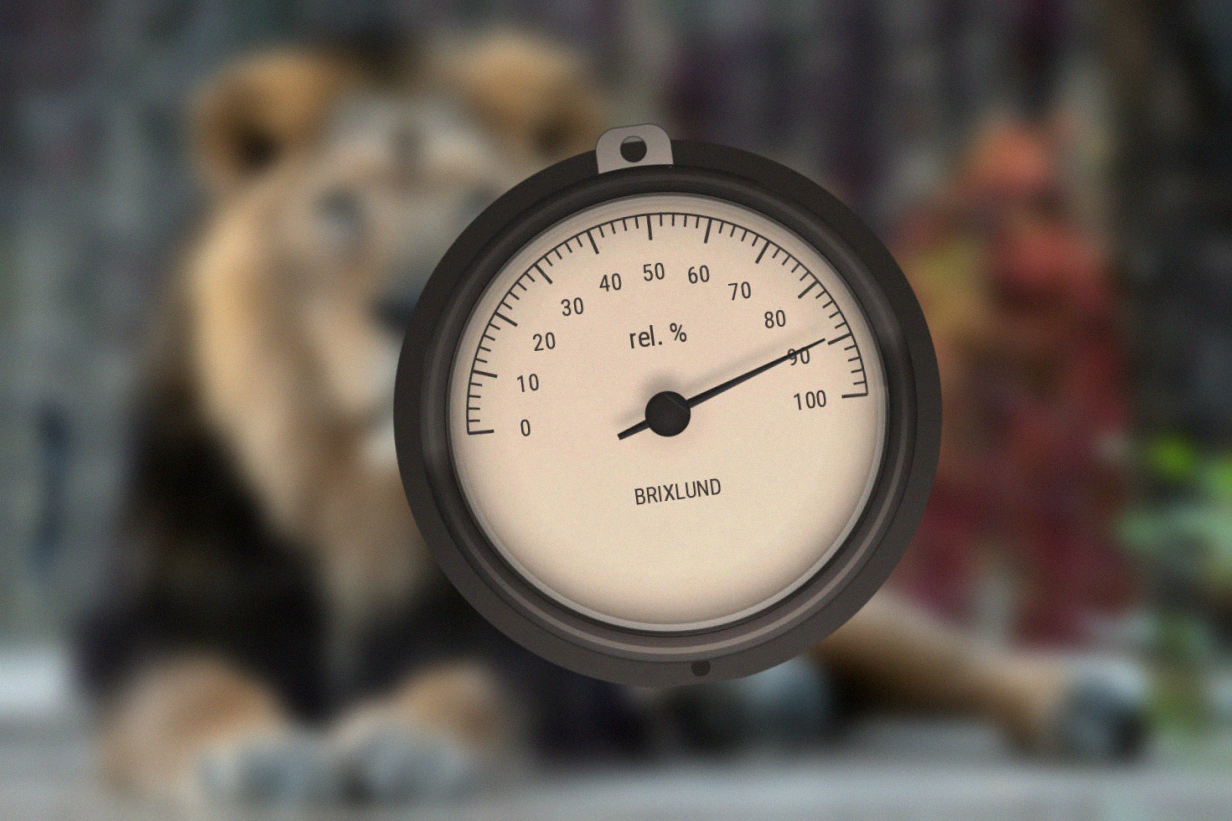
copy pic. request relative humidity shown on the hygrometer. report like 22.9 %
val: 89 %
